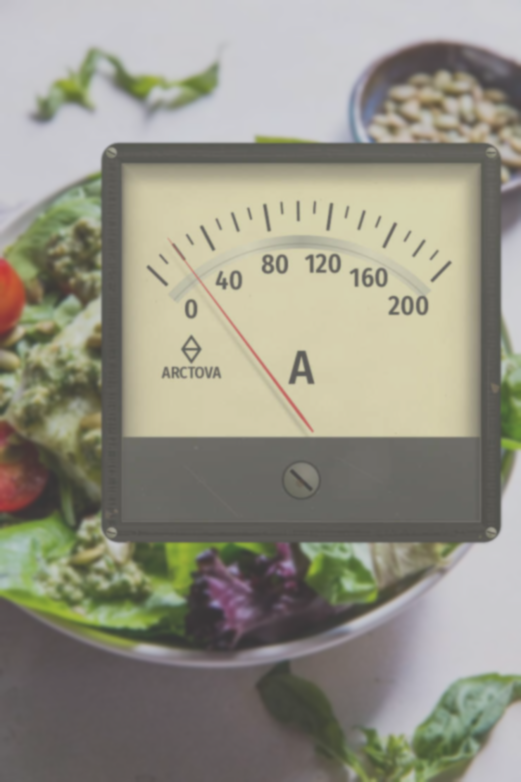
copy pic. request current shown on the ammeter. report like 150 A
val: 20 A
